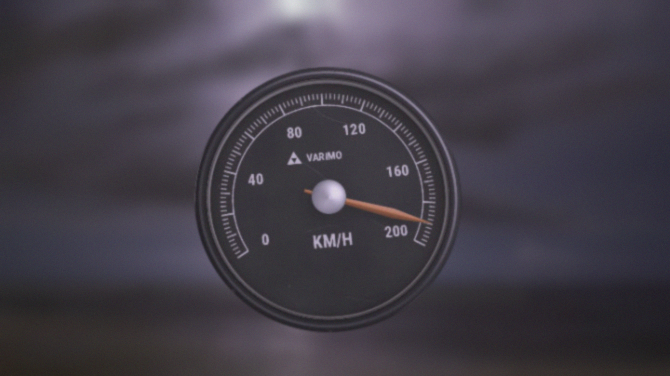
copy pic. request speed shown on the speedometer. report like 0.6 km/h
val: 190 km/h
